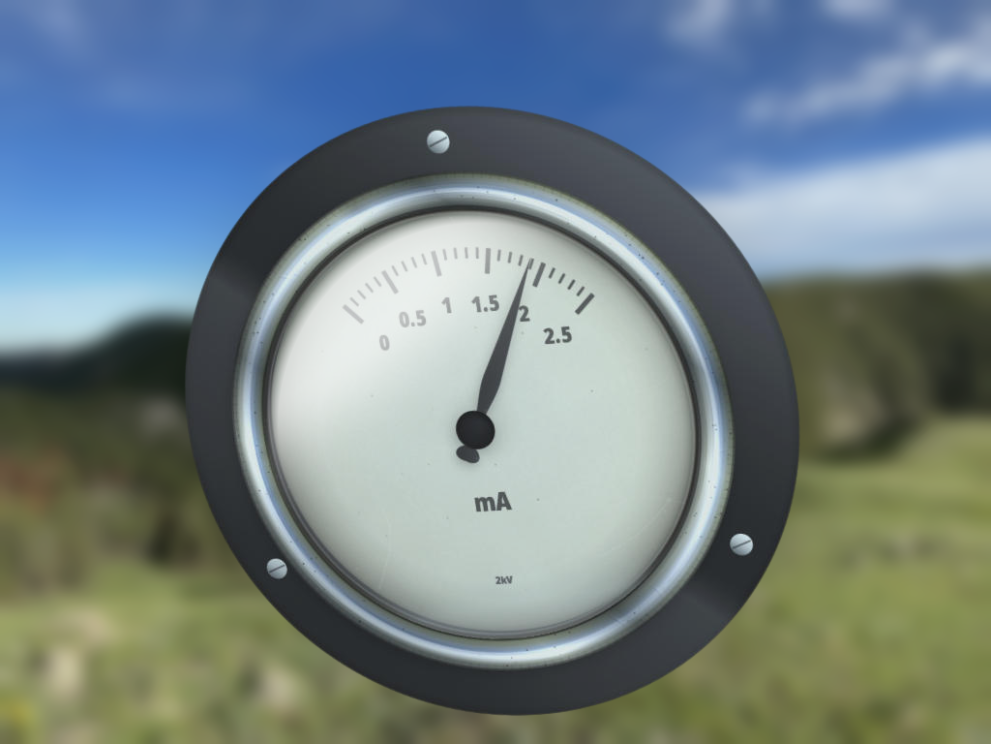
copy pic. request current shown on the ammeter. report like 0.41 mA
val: 1.9 mA
